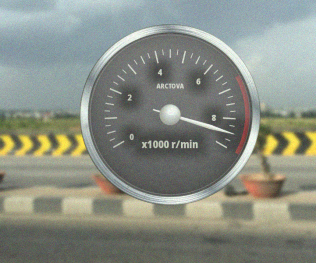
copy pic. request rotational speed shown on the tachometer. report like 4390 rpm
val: 8500 rpm
